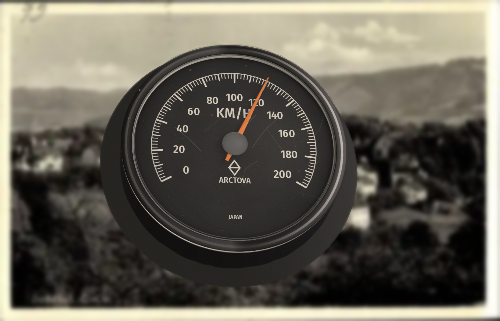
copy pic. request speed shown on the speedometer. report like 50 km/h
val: 120 km/h
